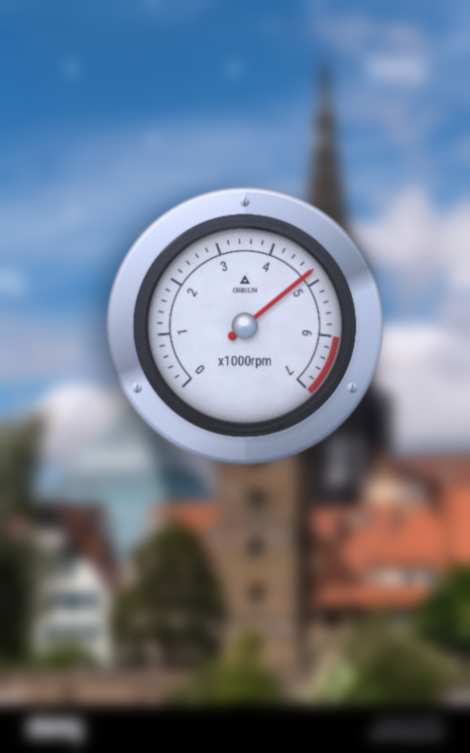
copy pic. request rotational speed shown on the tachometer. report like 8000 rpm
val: 4800 rpm
